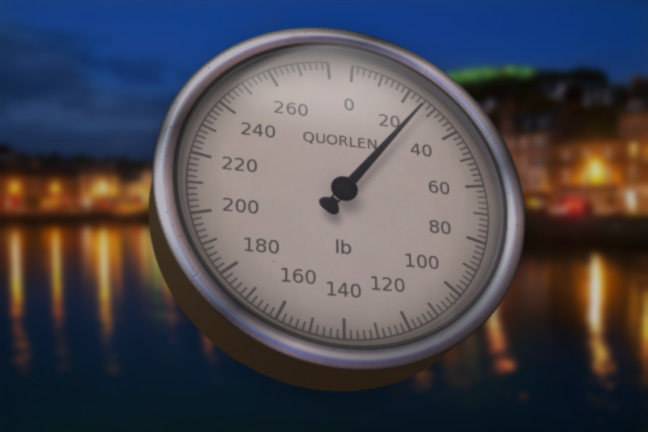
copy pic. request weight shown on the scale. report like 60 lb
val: 26 lb
